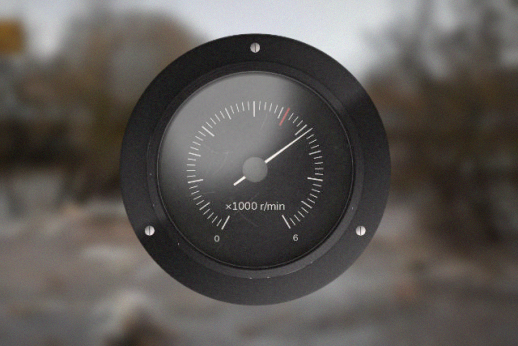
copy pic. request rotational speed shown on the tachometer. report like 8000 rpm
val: 4100 rpm
